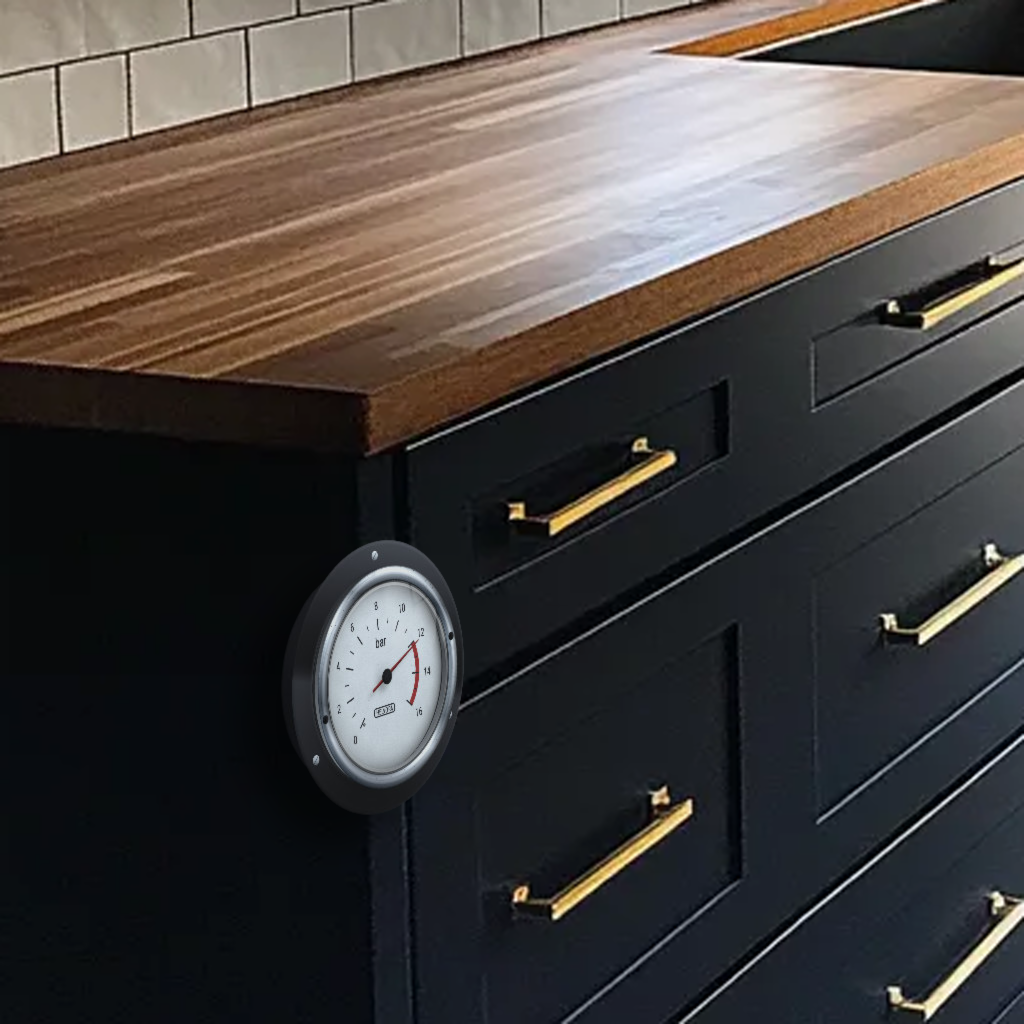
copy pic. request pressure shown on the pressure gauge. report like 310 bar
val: 12 bar
